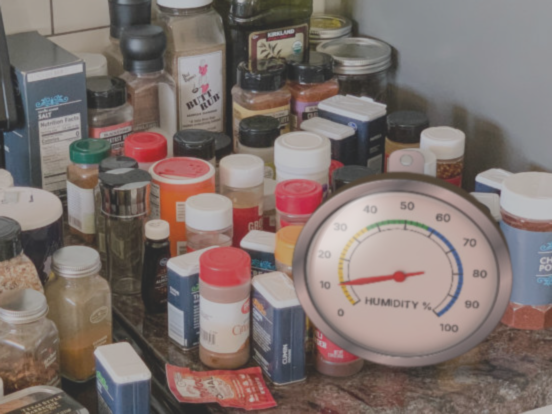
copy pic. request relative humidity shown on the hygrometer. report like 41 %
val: 10 %
